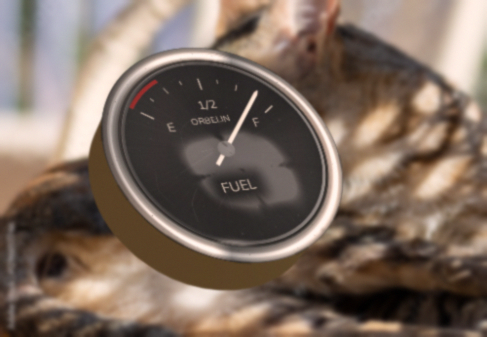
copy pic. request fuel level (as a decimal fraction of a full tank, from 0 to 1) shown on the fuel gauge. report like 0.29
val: 0.875
